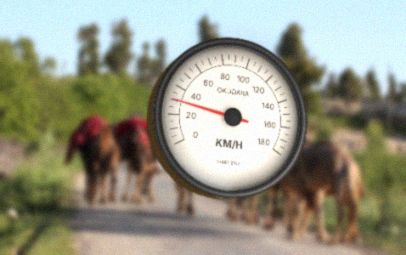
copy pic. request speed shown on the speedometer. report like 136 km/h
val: 30 km/h
